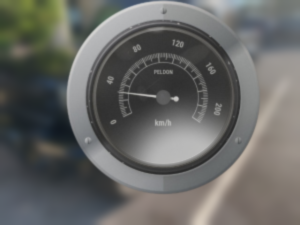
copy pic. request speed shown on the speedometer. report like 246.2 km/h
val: 30 km/h
